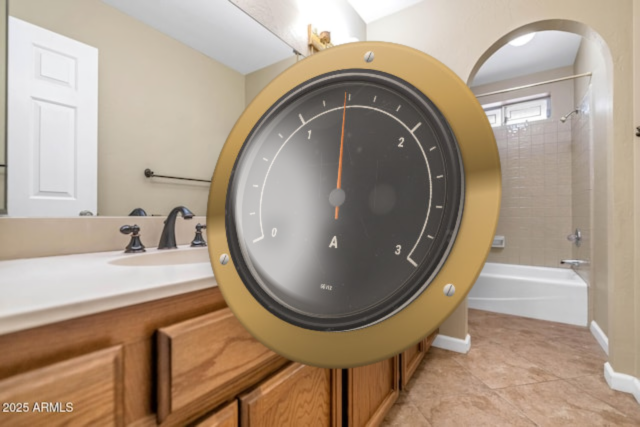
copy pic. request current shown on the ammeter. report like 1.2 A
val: 1.4 A
